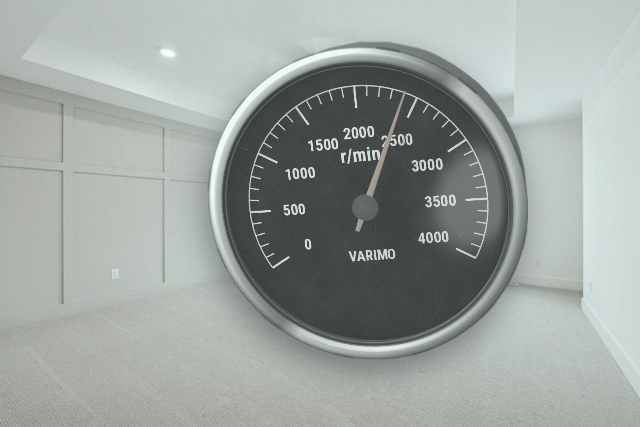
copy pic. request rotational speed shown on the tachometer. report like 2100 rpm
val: 2400 rpm
